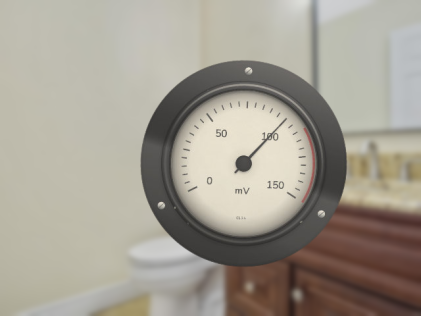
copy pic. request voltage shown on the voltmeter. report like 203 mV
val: 100 mV
